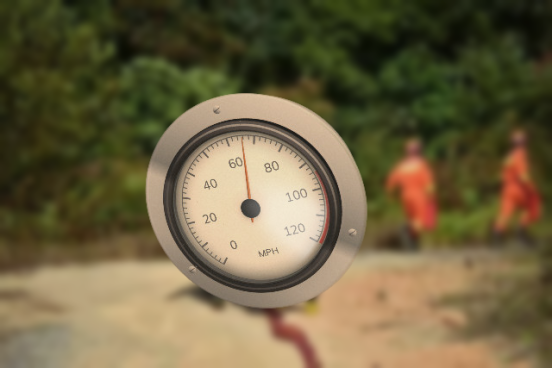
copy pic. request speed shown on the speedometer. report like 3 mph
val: 66 mph
